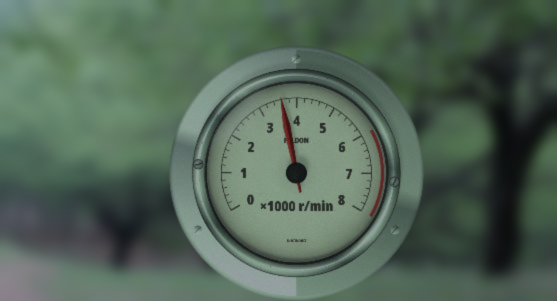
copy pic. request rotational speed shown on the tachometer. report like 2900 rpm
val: 3600 rpm
